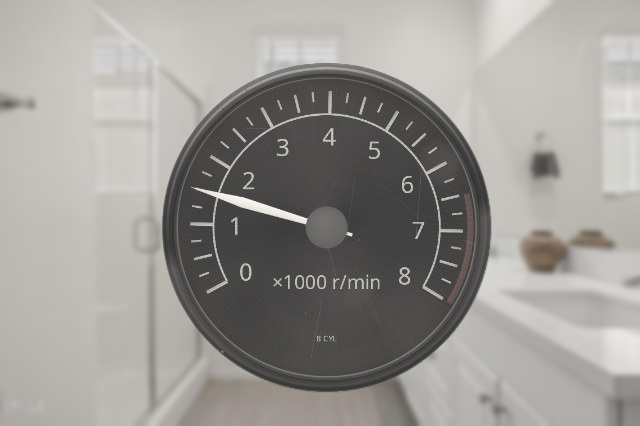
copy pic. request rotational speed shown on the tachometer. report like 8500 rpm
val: 1500 rpm
